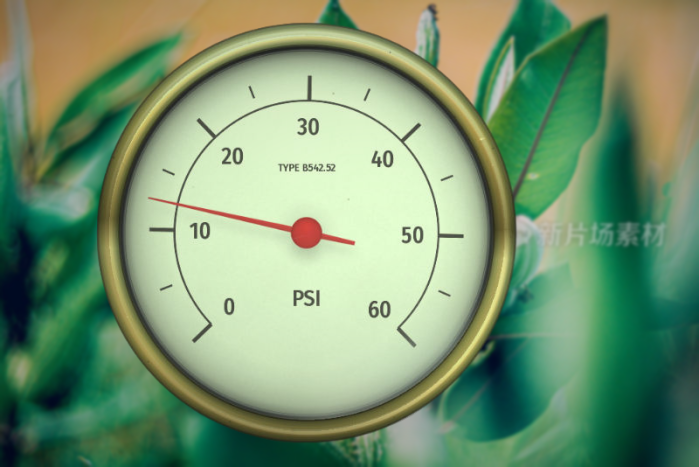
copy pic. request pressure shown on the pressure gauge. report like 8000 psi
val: 12.5 psi
